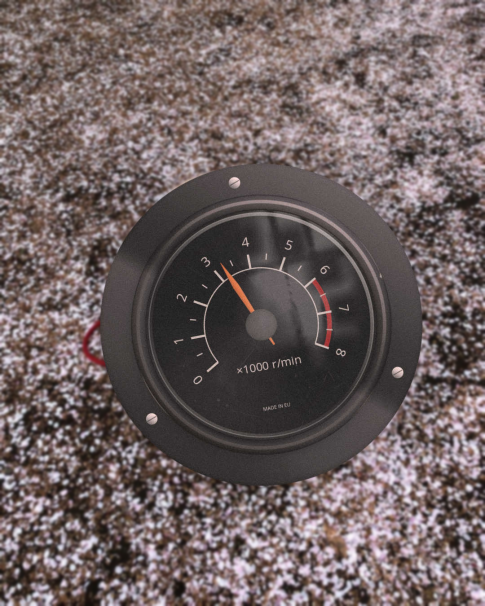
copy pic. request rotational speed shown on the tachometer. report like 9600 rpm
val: 3250 rpm
